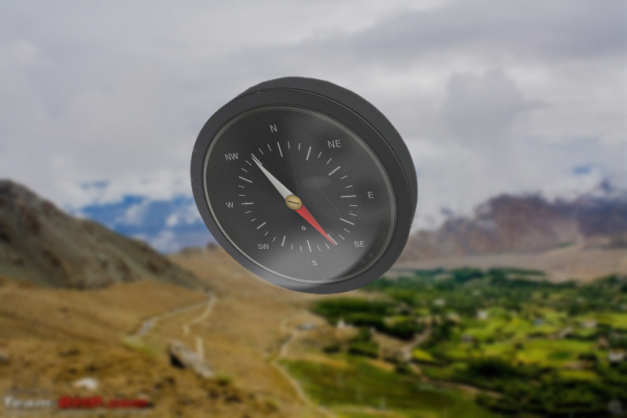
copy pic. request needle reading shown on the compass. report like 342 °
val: 150 °
